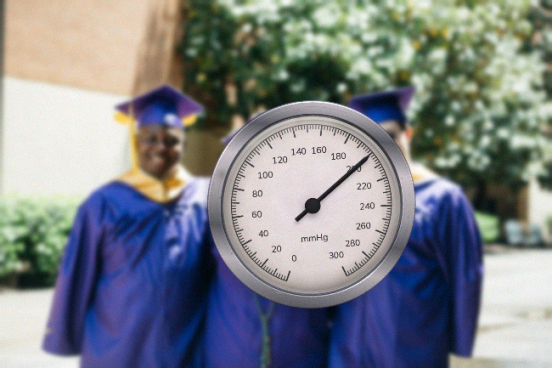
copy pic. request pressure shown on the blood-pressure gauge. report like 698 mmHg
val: 200 mmHg
